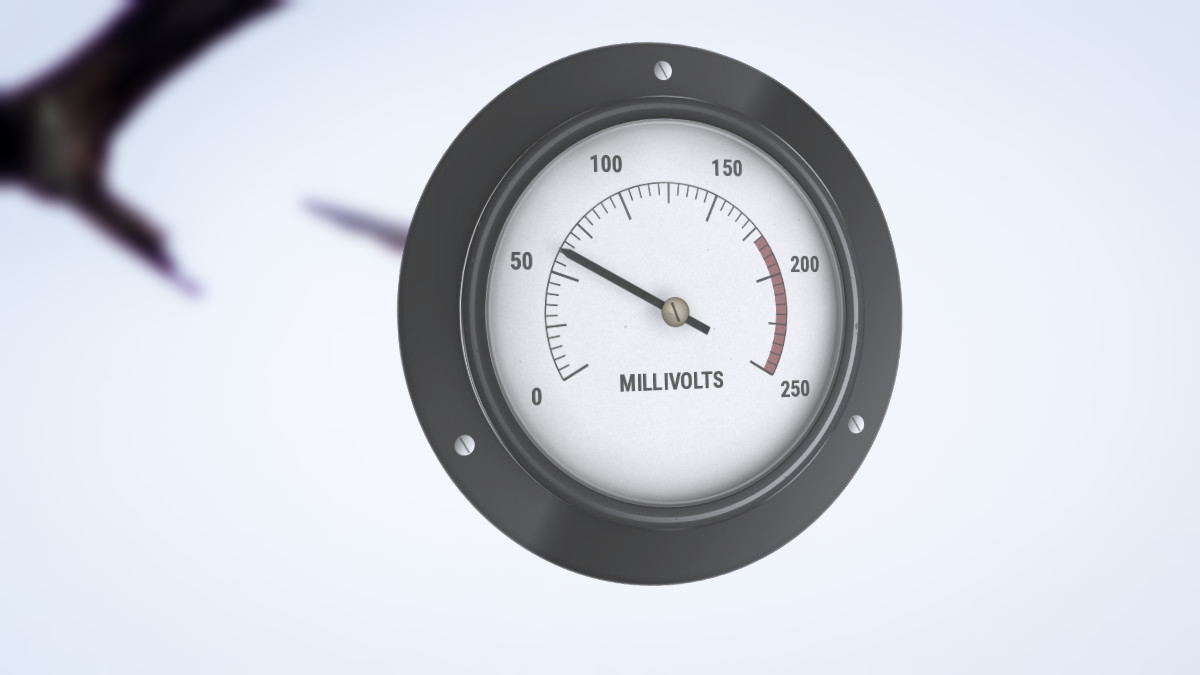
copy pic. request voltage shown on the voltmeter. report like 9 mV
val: 60 mV
